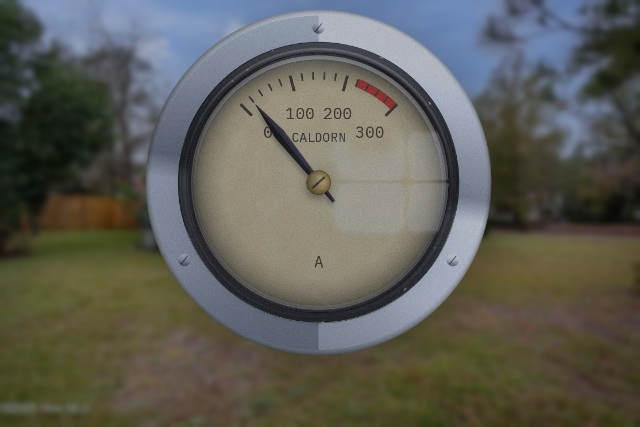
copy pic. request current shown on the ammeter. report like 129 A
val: 20 A
